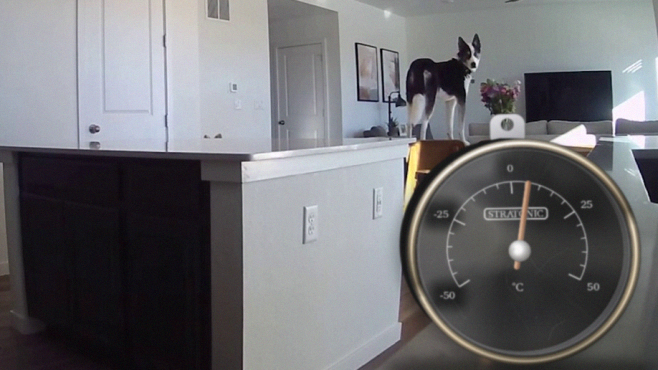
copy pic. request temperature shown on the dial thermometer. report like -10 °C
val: 5 °C
